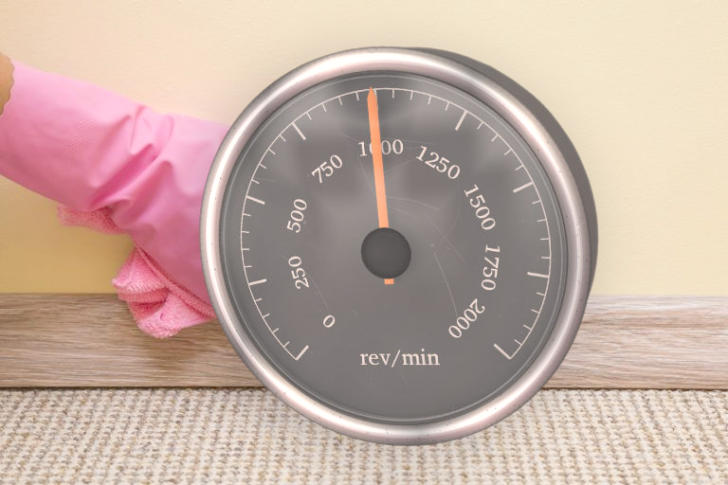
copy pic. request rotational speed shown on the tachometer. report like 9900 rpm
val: 1000 rpm
